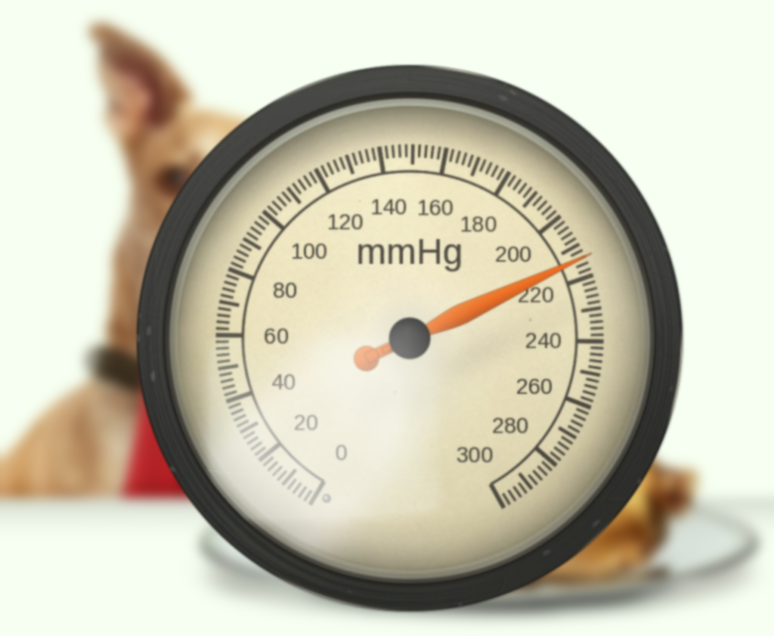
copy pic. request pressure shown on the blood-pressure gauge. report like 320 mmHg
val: 214 mmHg
